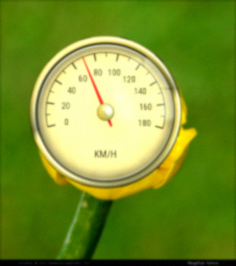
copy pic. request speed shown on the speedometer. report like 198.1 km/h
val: 70 km/h
